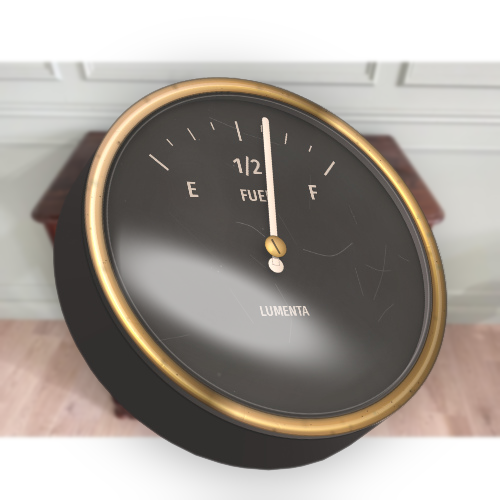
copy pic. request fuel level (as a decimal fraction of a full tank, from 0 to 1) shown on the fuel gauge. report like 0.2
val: 0.625
